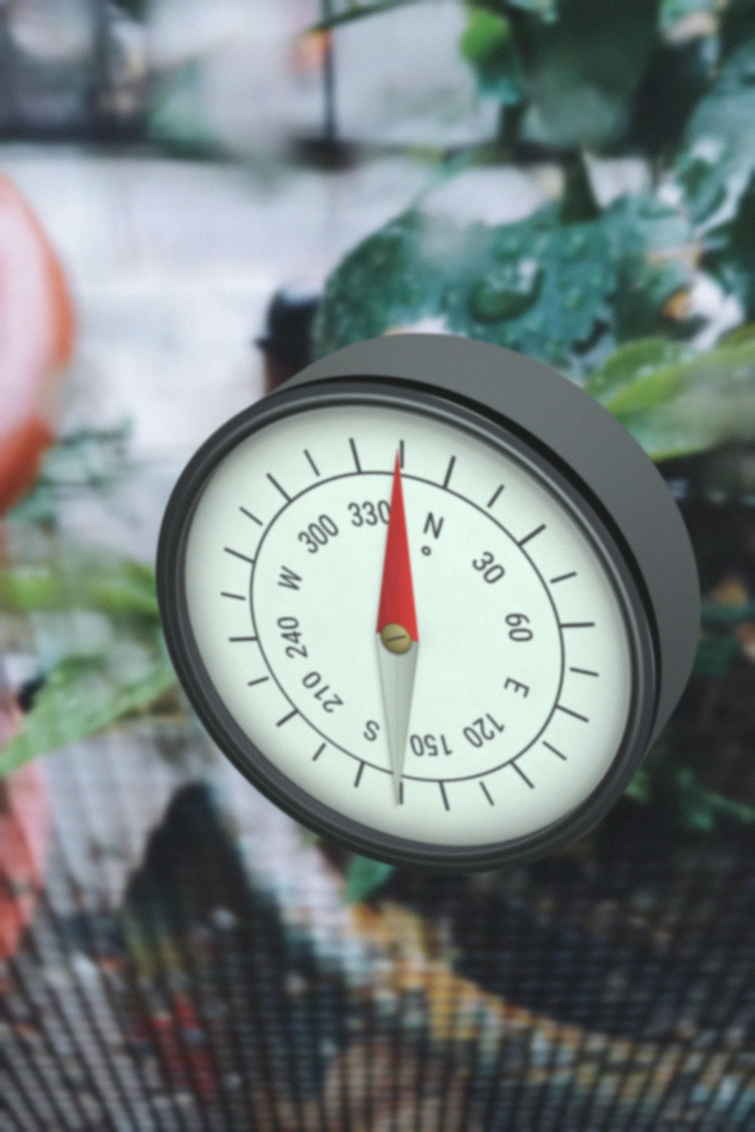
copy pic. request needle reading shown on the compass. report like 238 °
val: 345 °
